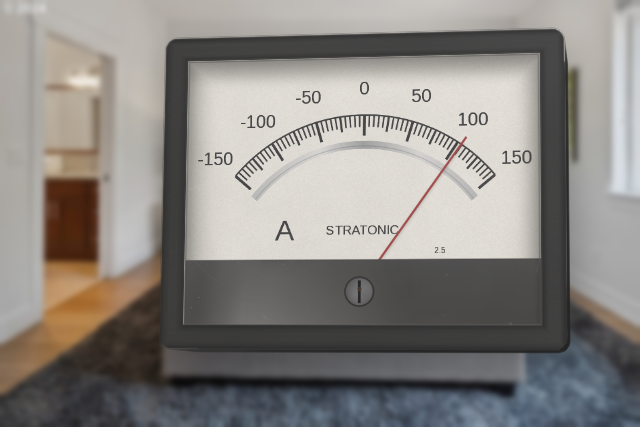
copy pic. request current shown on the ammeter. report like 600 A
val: 105 A
